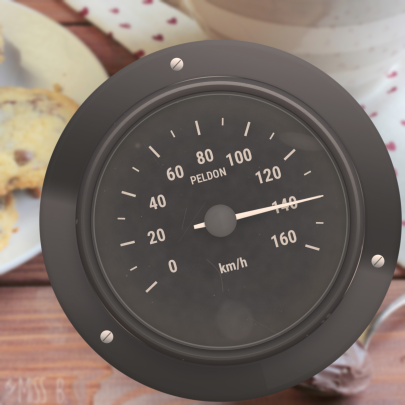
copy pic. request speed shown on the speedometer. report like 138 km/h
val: 140 km/h
